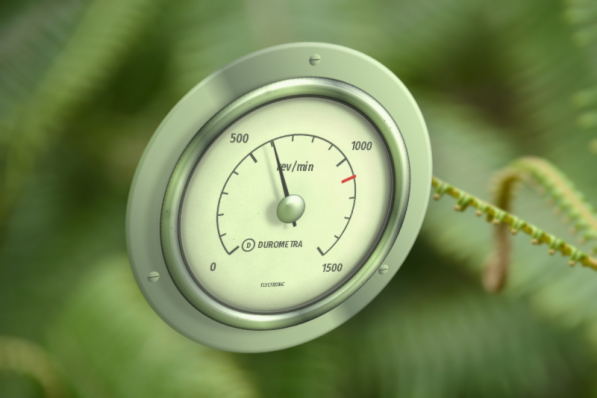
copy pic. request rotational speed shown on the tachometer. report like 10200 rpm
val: 600 rpm
